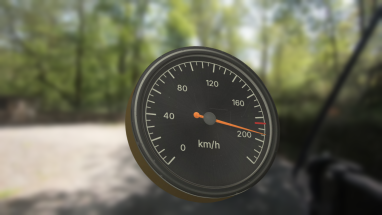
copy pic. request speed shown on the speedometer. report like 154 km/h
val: 195 km/h
